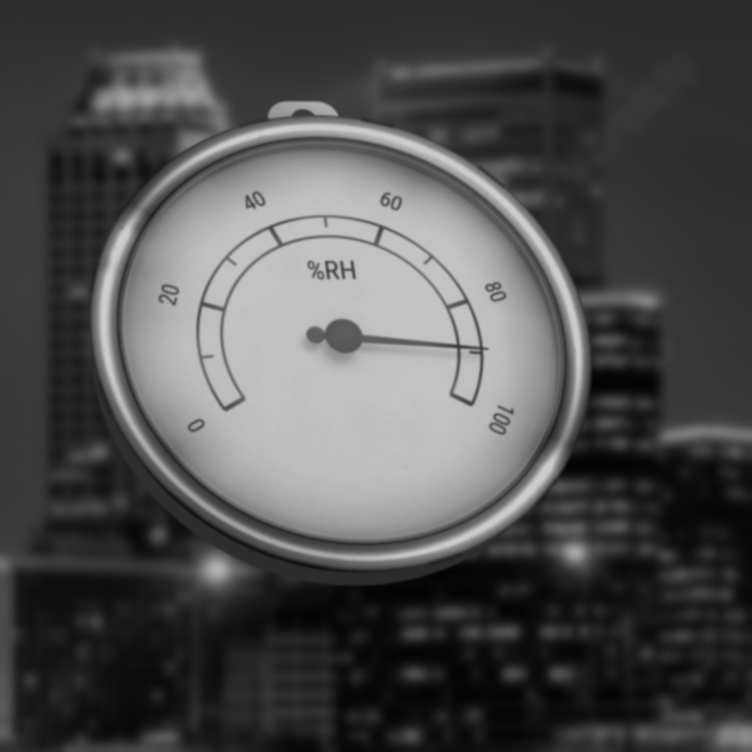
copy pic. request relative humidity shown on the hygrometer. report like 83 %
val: 90 %
